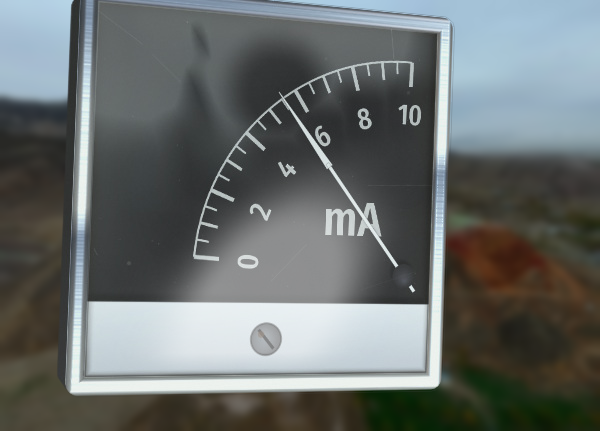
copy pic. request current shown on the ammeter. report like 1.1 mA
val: 5.5 mA
